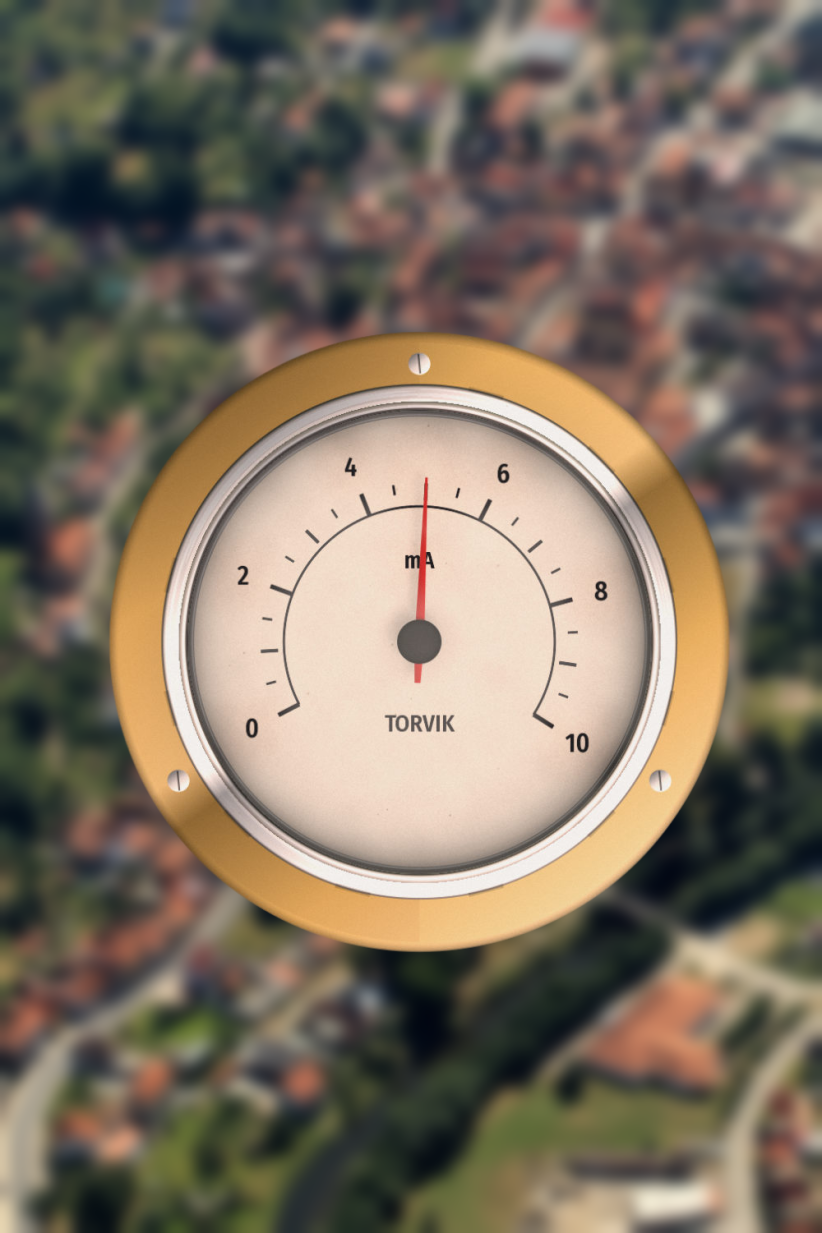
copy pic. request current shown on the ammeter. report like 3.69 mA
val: 5 mA
